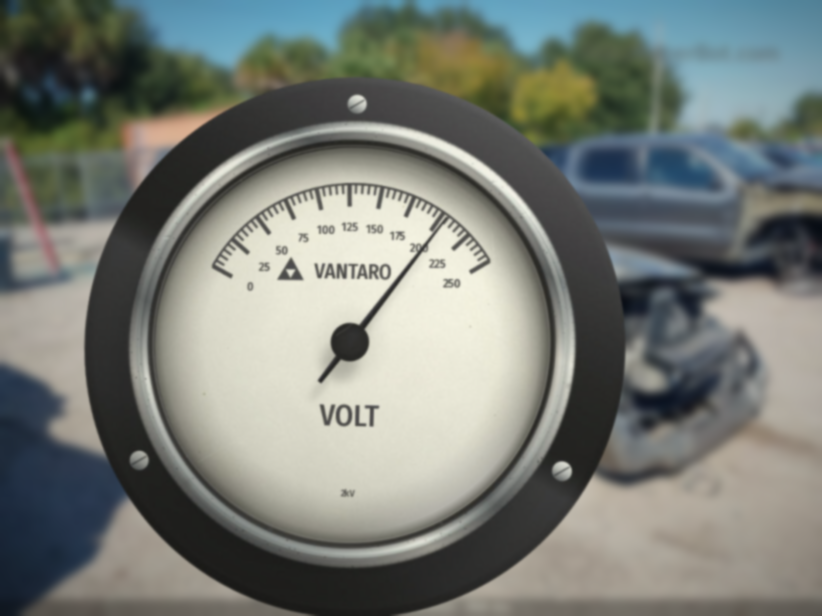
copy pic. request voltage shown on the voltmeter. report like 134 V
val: 205 V
